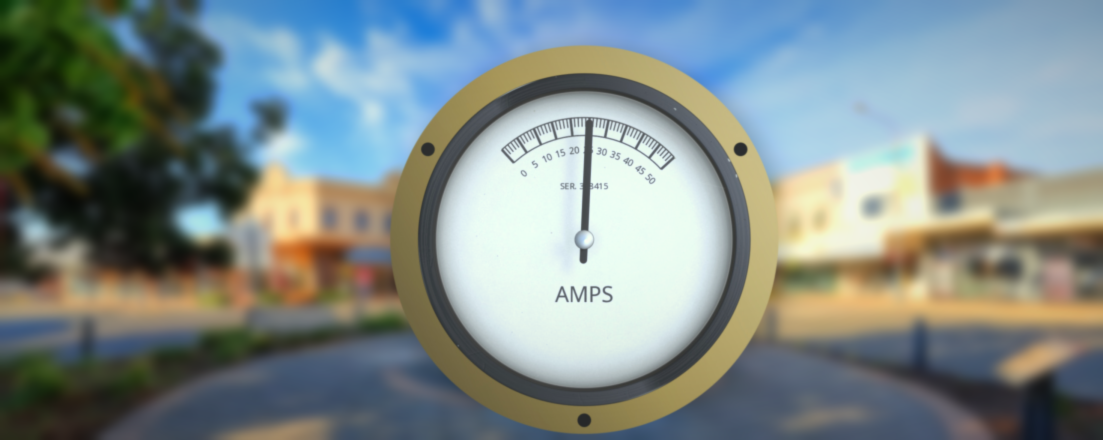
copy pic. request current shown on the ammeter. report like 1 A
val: 25 A
